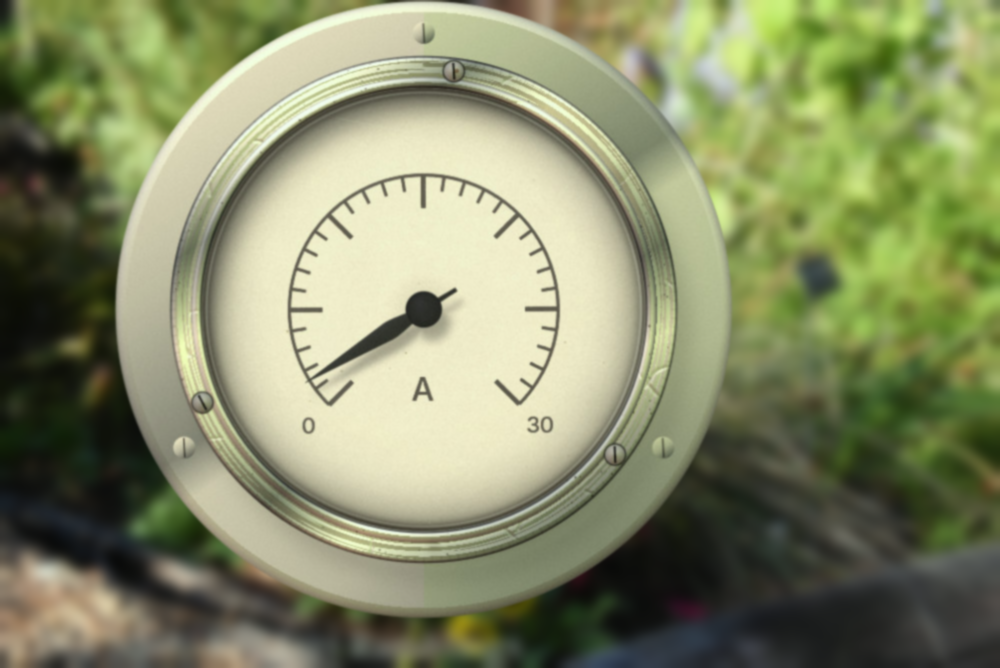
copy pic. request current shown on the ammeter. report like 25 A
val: 1.5 A
